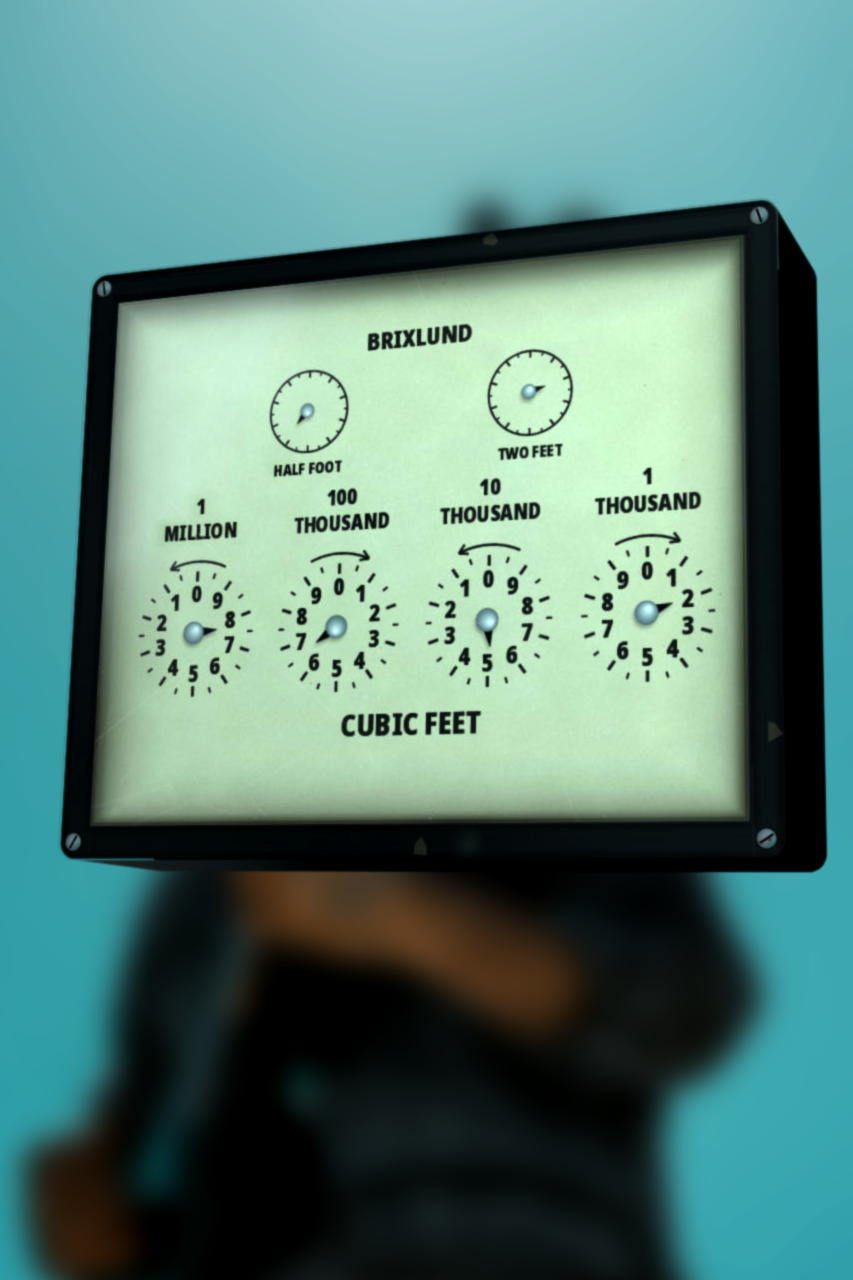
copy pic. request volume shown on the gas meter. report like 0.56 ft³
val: 765200 ft³
